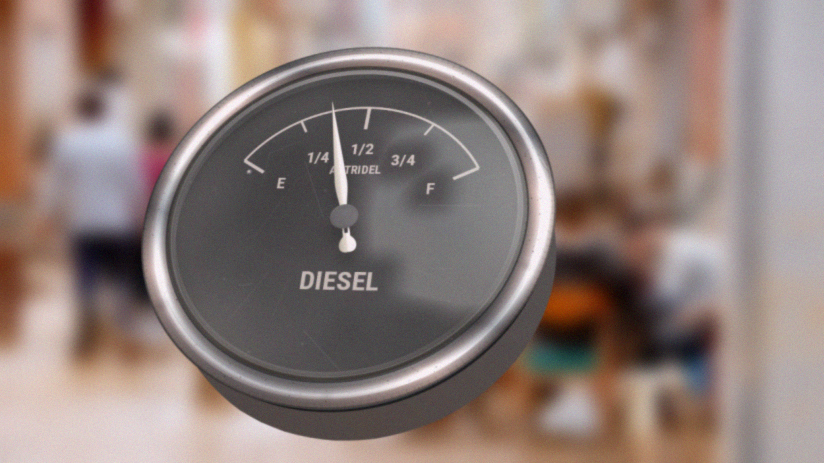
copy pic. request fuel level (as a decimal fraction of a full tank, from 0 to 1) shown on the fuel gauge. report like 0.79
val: 0.375
